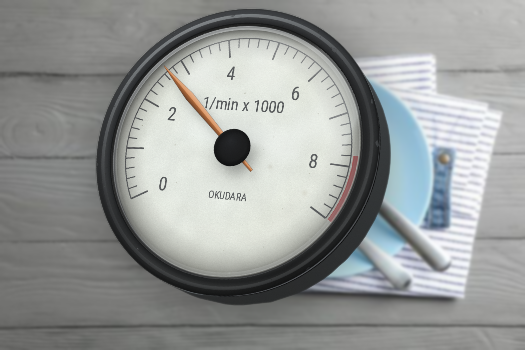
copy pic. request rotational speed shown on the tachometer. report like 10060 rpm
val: 2700 rpm
